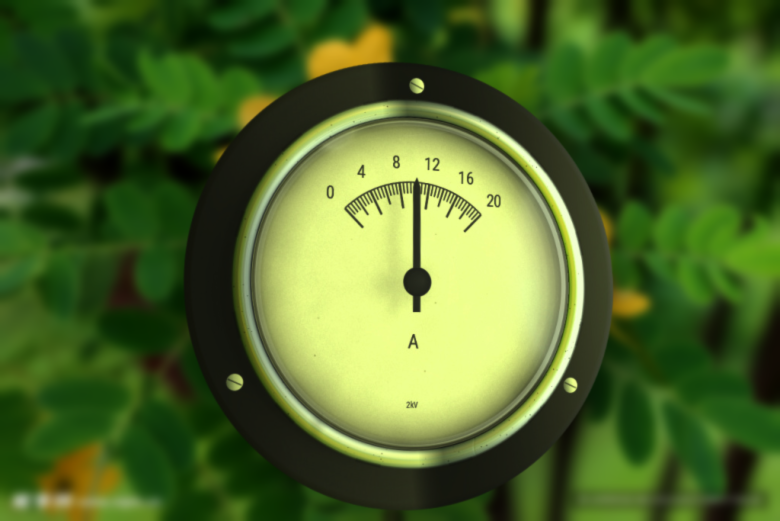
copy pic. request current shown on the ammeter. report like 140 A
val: 10 A
